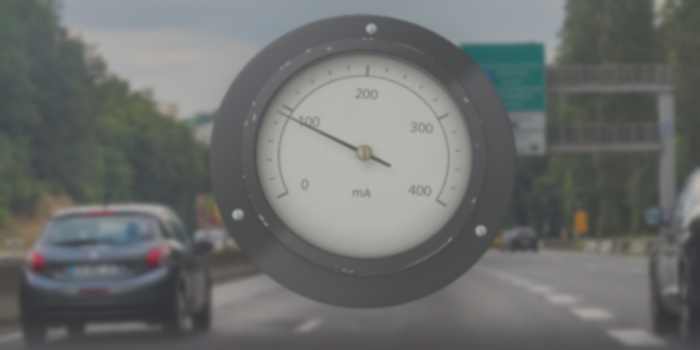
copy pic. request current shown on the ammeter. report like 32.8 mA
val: 90 mA
